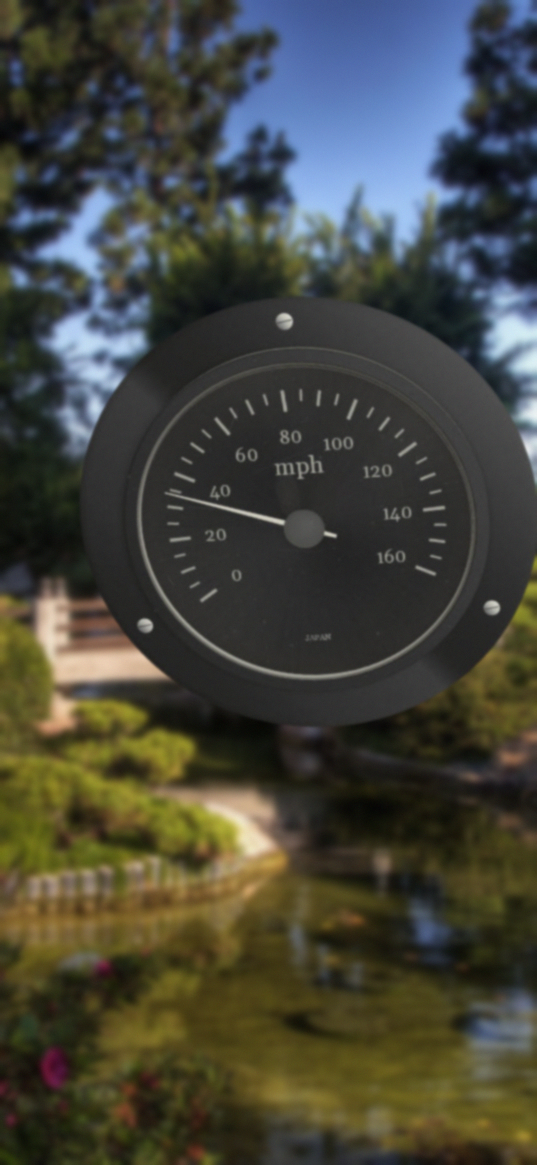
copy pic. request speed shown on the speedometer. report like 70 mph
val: 35 mph
